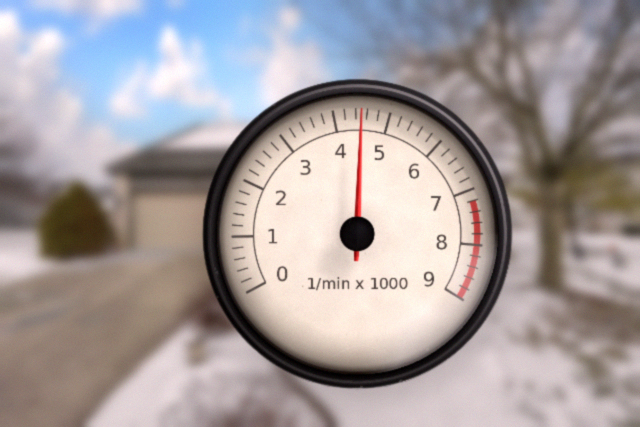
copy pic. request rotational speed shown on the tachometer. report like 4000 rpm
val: 4500 rpm
